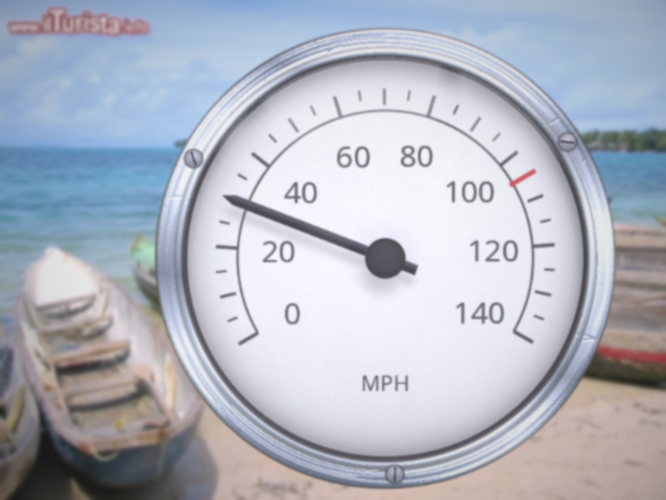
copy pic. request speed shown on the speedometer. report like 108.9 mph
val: 30 mph
